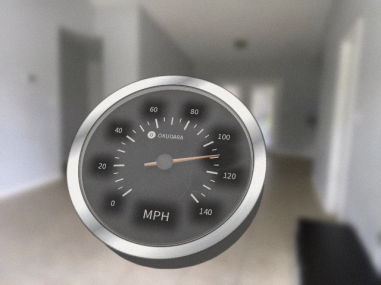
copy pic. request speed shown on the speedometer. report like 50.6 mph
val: 110 mph
